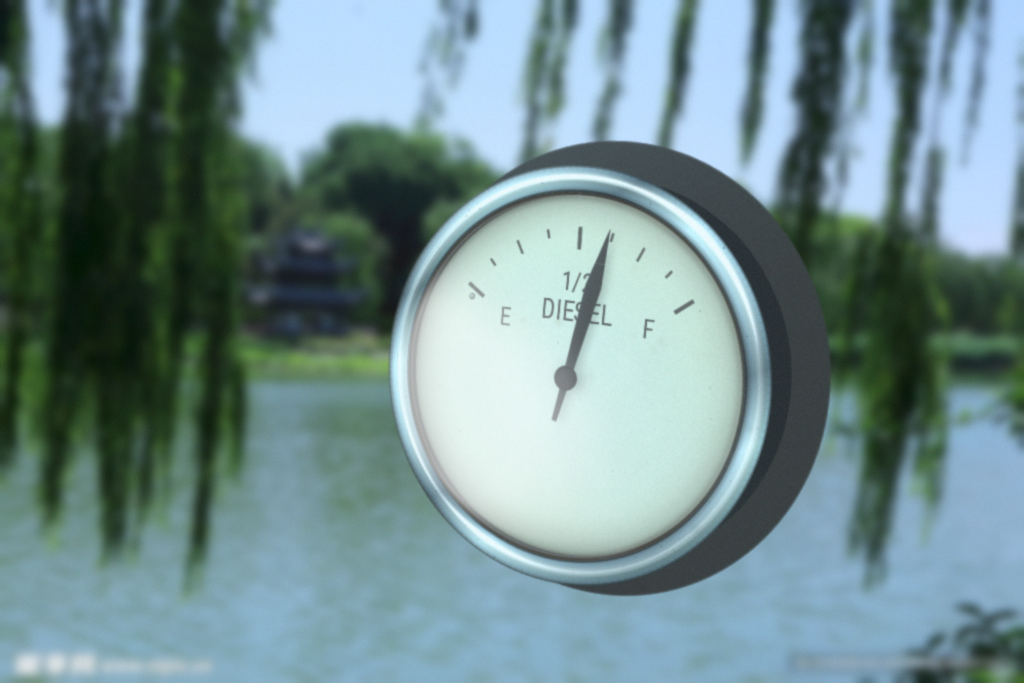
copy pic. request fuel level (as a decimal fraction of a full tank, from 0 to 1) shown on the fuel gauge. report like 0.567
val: 0.625
